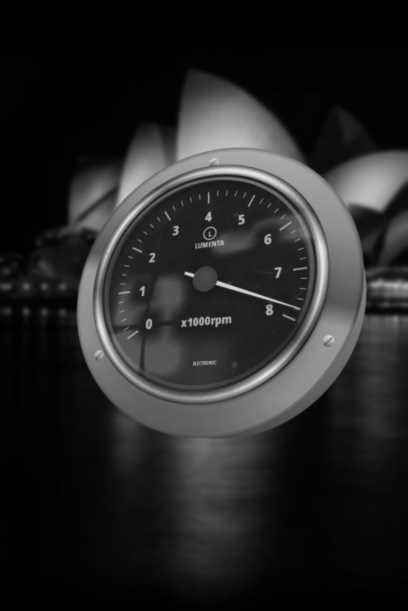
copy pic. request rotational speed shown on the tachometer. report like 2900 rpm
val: 7800 rpm
